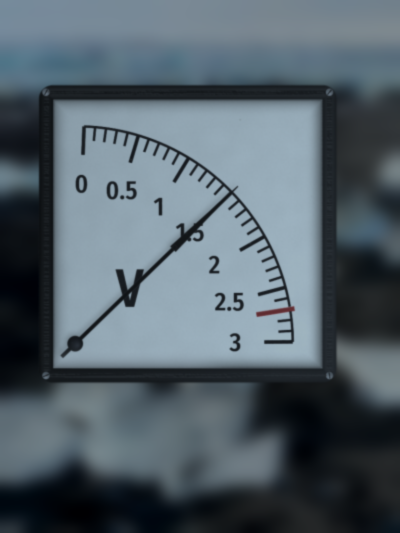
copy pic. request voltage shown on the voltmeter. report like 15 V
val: 1.5 V
